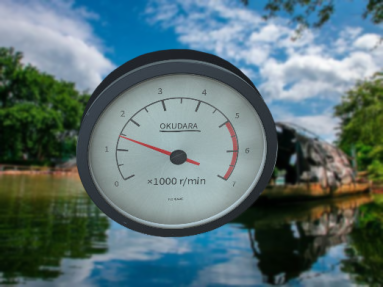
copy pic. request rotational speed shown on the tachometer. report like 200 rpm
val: 1500 rpm
